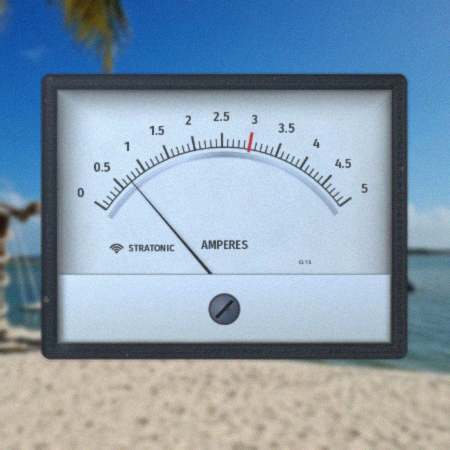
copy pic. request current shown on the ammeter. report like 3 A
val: 0.7 A
